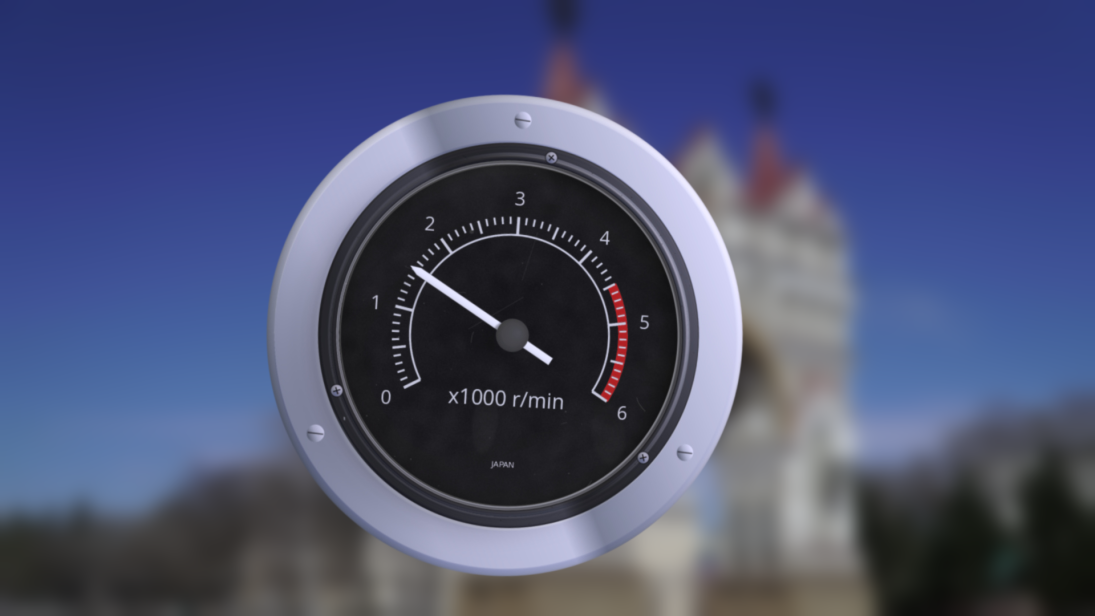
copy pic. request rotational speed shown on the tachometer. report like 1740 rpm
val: 1500 rpm
